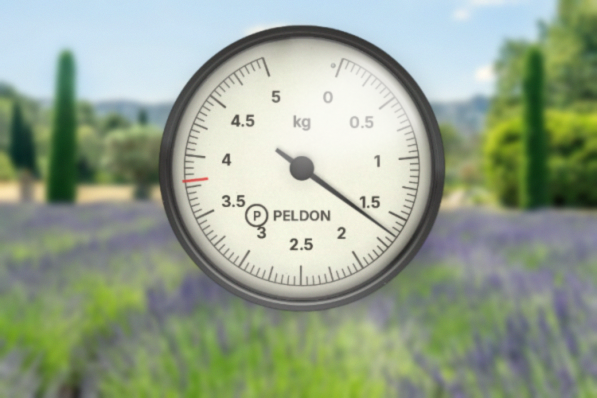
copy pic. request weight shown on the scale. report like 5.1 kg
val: 1.65 kg
